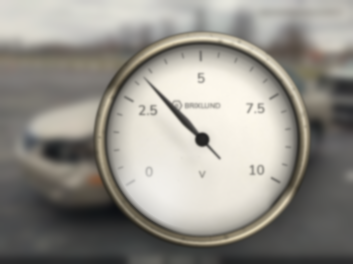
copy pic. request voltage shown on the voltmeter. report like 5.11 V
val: 3.25 V
